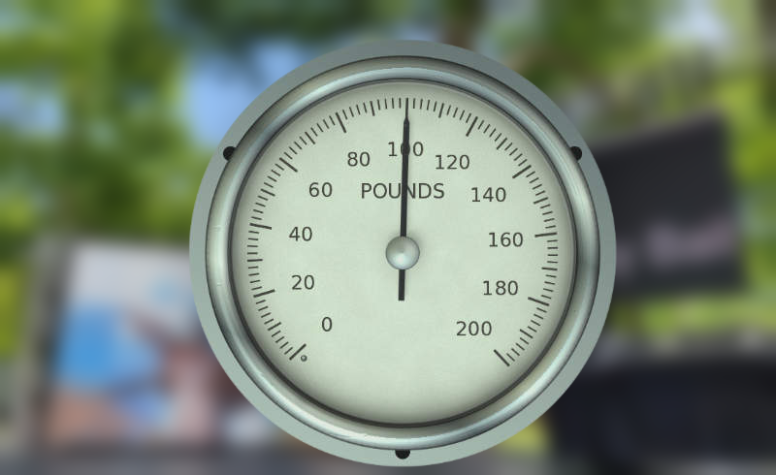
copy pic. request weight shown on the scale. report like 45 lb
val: 100 lb
